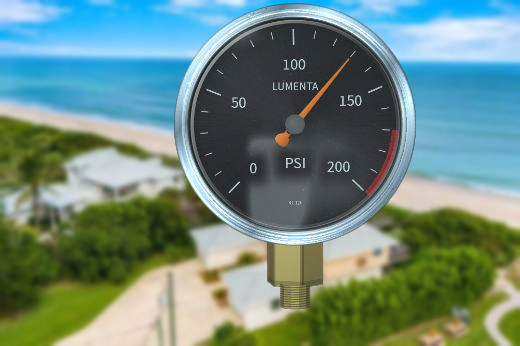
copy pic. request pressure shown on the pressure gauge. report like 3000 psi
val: 130 psi
